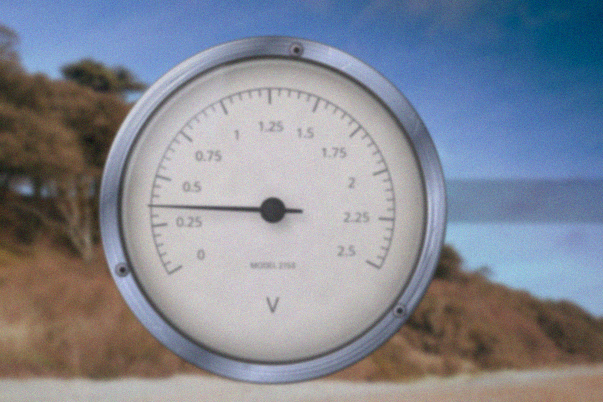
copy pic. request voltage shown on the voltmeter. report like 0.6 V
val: 0.35 V
